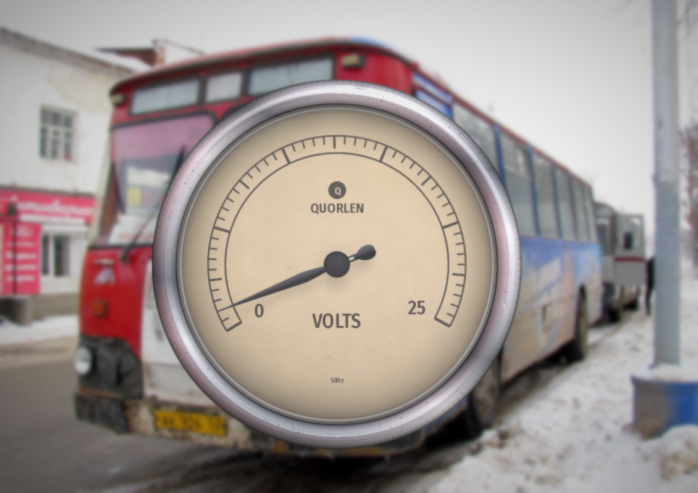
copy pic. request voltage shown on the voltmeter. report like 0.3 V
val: 1 V
